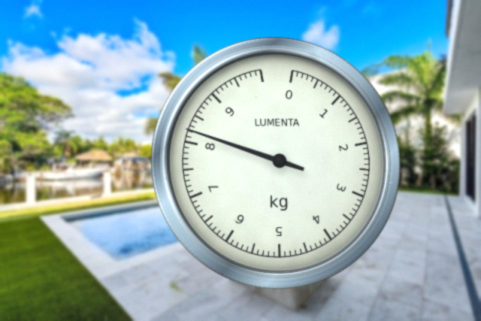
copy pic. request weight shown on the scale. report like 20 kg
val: 8.2 kg
